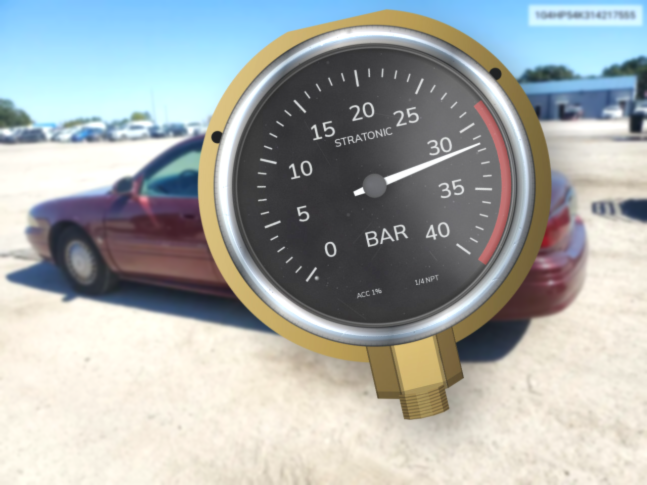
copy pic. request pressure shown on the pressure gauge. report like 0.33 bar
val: 31.5 bar
